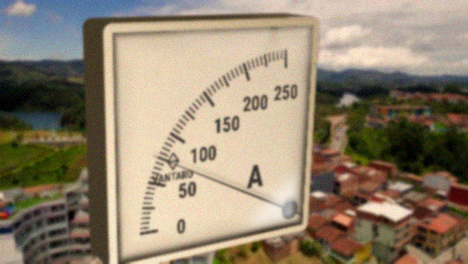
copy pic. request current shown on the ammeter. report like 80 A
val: 75 A
